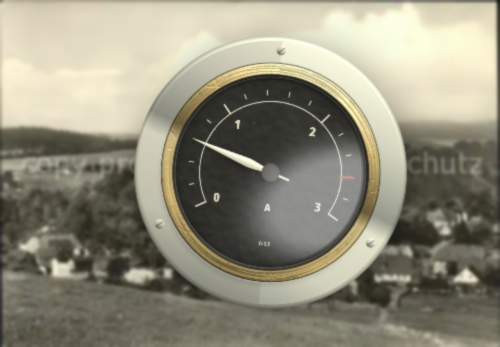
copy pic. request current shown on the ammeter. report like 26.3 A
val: 0.6 A
